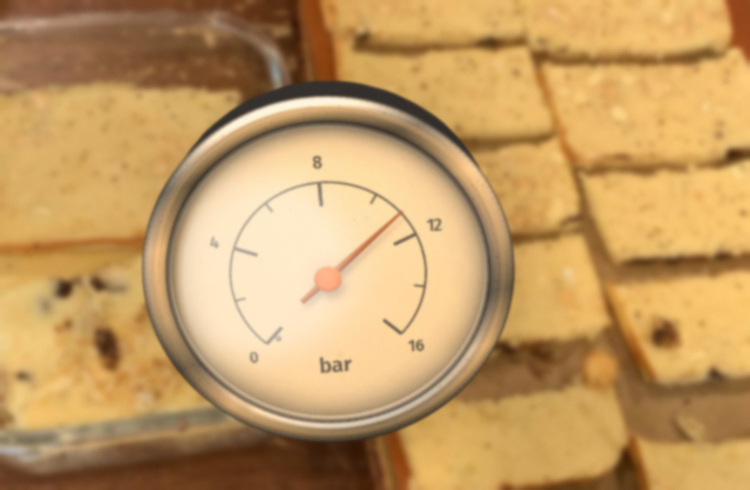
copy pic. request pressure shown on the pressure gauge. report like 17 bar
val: 11 bar
